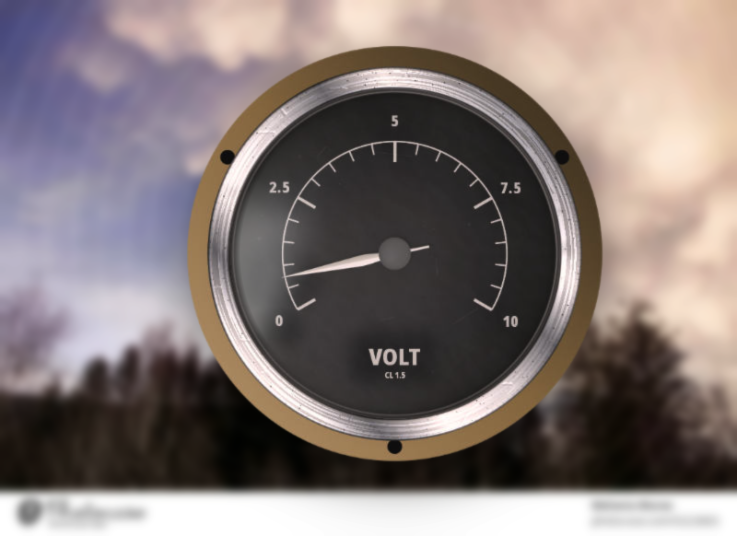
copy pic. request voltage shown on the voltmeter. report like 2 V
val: 0.75 V
